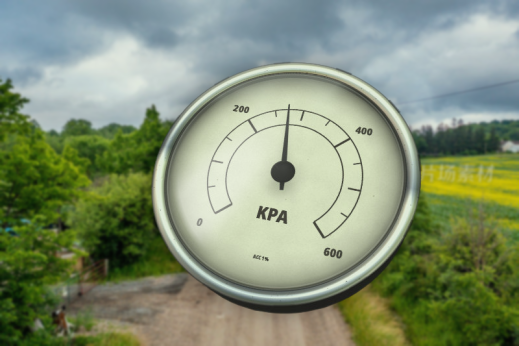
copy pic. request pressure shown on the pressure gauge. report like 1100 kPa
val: 275 kPa
